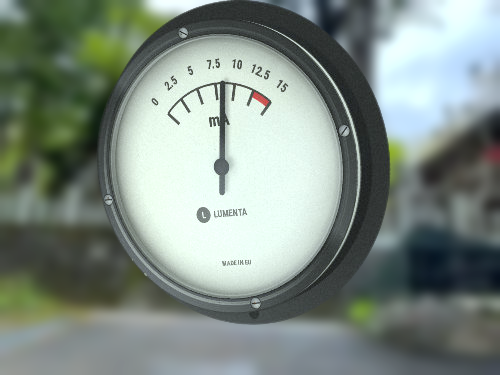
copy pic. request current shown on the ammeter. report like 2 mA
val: 8.75 mA
